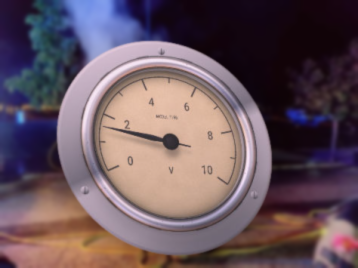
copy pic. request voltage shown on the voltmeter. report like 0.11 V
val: 1.5 V
